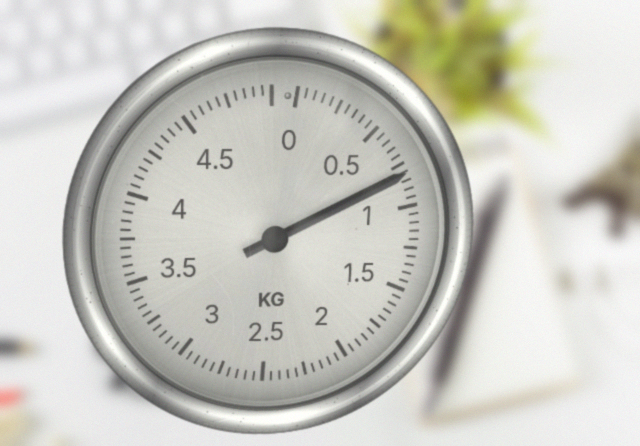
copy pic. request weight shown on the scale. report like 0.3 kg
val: 0.8 kg
